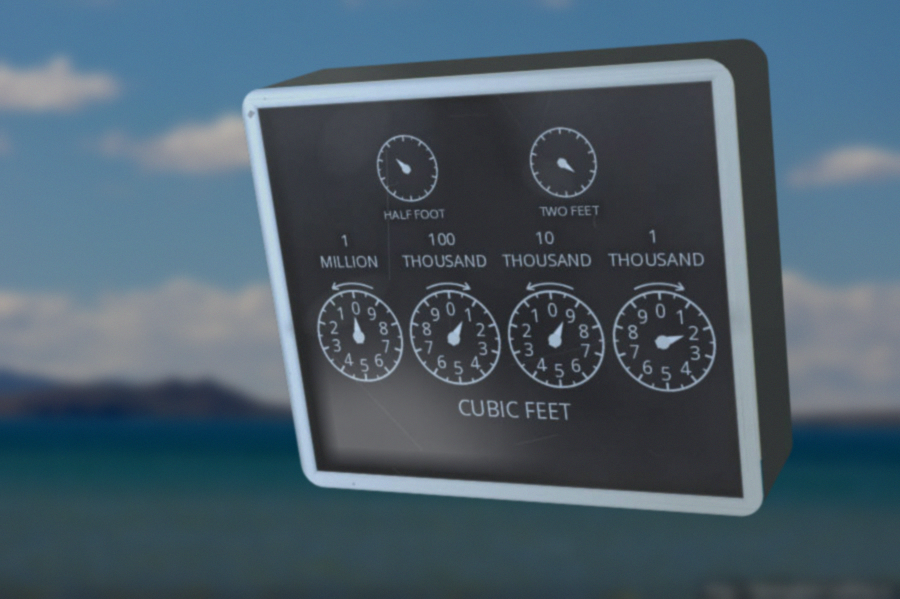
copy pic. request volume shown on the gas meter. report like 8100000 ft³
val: 9200 ft³
